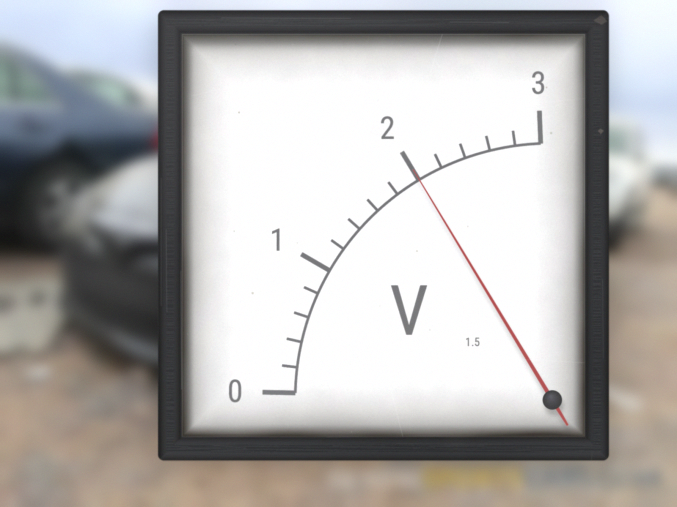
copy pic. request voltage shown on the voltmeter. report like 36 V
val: 2 V
